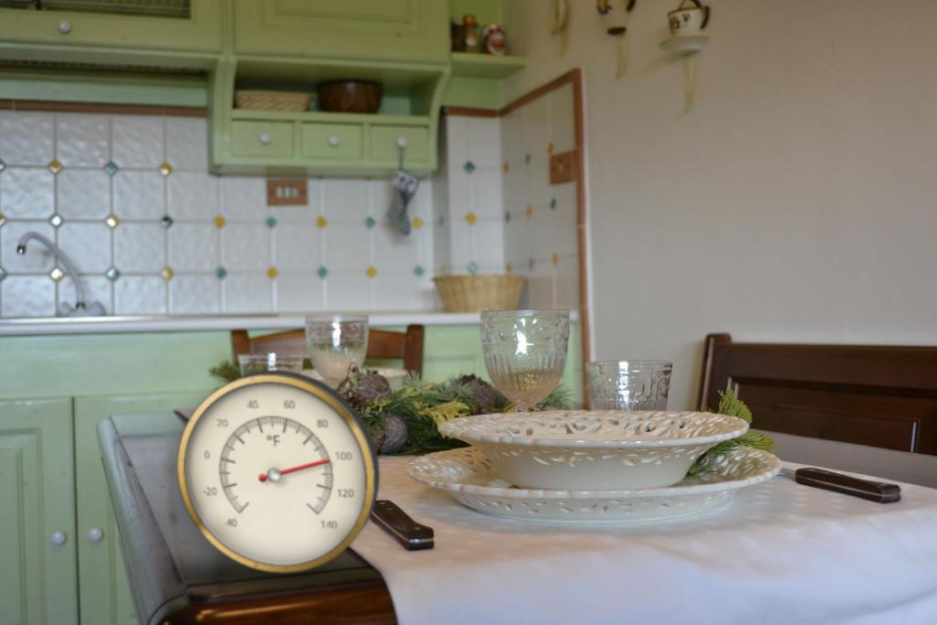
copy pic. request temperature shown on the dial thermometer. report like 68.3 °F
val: 100 °F
